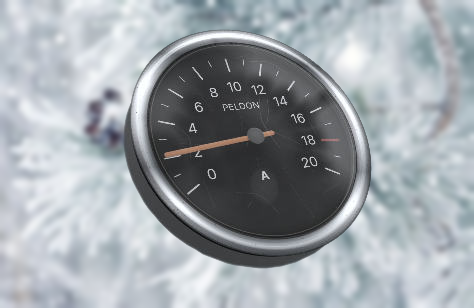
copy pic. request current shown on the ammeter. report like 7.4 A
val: 2 A
